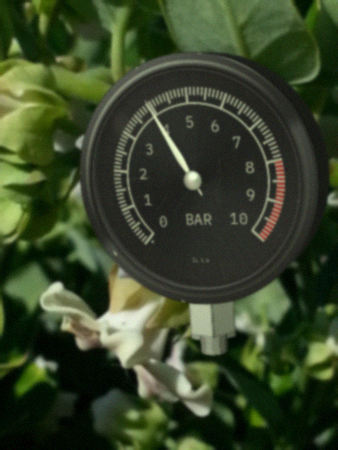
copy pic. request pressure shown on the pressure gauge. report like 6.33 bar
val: 4 bar
